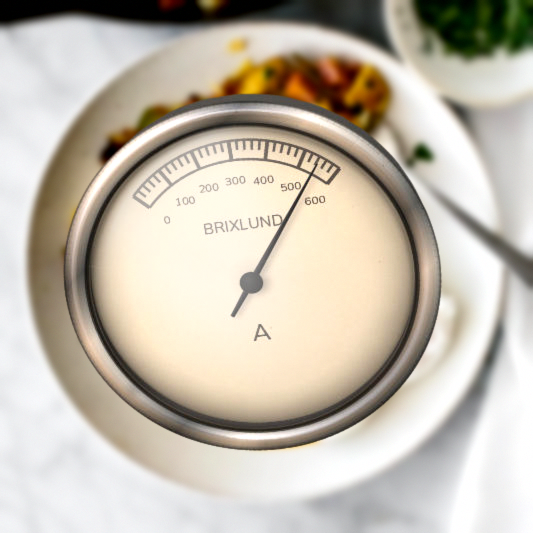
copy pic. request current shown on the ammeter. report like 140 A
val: 540 A
